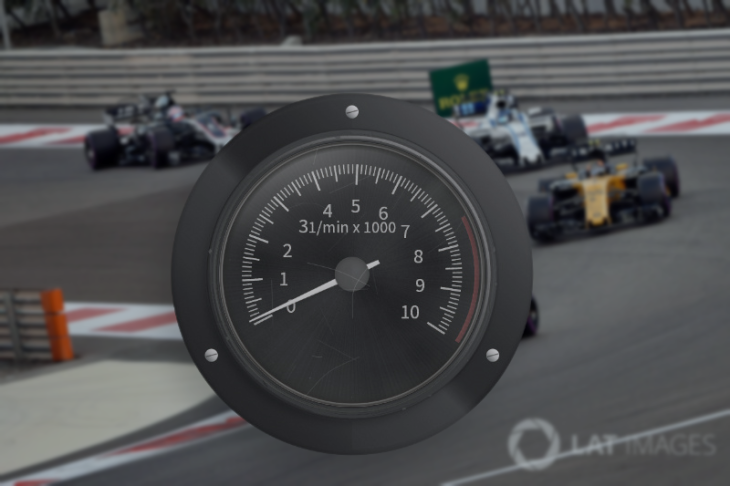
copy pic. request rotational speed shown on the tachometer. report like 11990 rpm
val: 100 rpm
